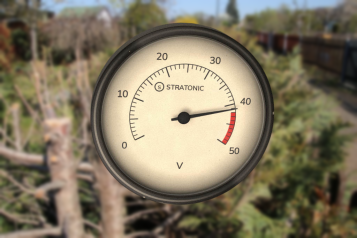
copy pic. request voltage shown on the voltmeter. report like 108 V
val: 41 V
